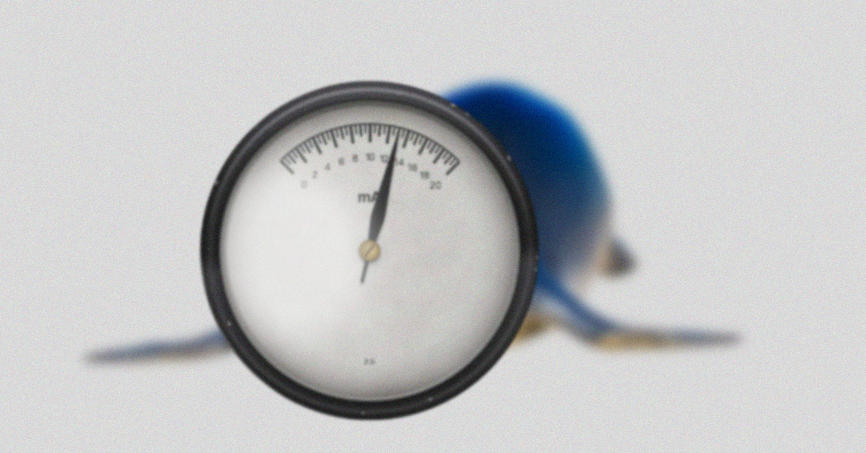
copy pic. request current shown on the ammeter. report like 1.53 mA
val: 13 mA
